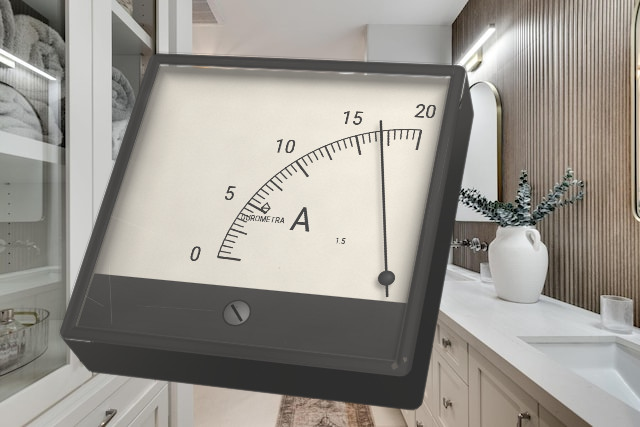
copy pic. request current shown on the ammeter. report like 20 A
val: 17 A
